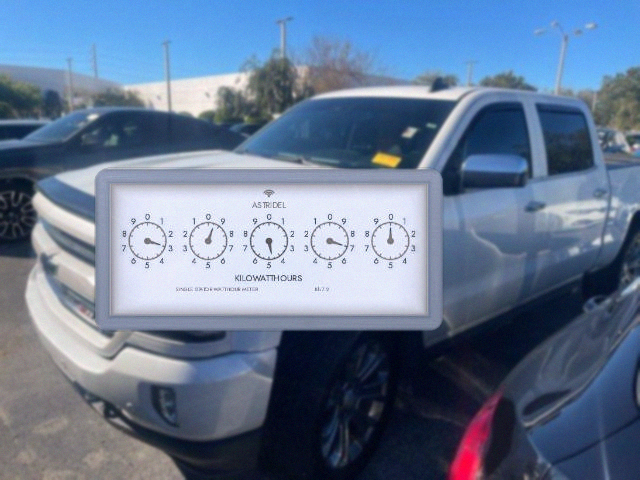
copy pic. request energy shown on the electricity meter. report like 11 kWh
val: 29470 kWh
